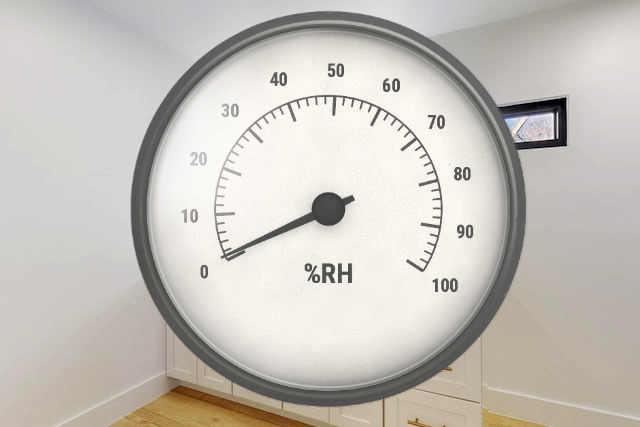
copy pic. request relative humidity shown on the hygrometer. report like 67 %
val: 1 %
